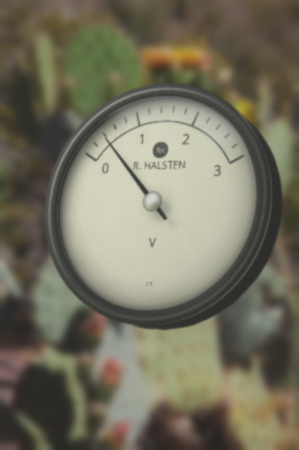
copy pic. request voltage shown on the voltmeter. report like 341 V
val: 0.4 V
